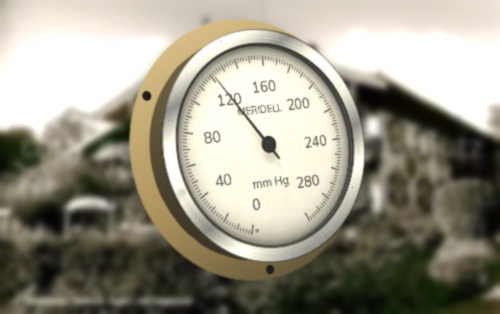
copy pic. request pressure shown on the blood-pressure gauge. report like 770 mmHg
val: 120 mmHg
